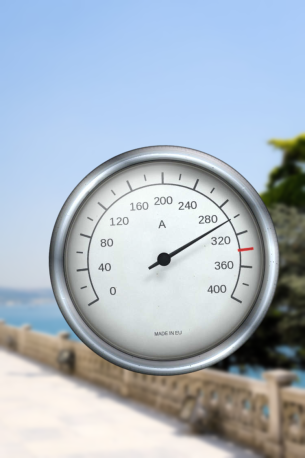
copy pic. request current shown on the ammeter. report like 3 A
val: 300 A
